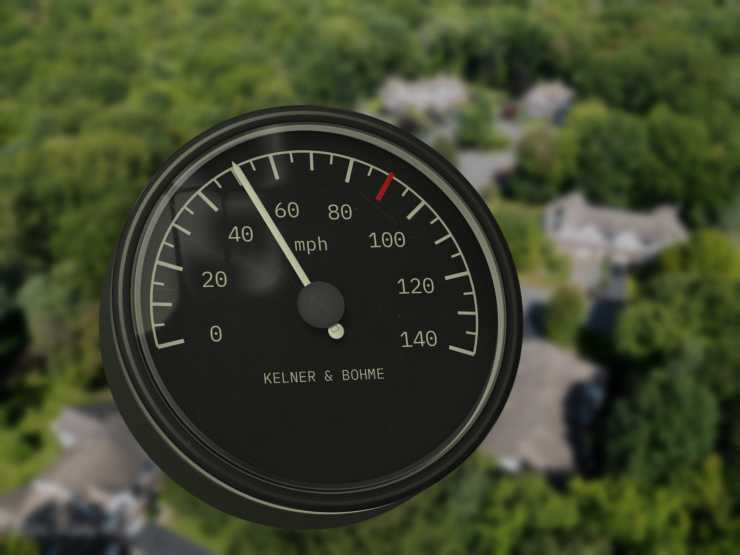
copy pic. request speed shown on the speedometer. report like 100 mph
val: 50 mph
